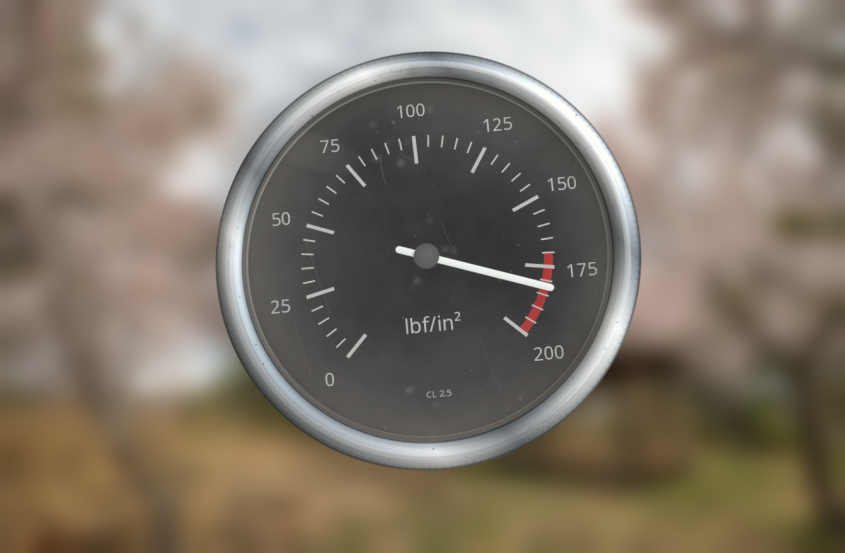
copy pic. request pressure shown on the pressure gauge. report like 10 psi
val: 182.5 psi
